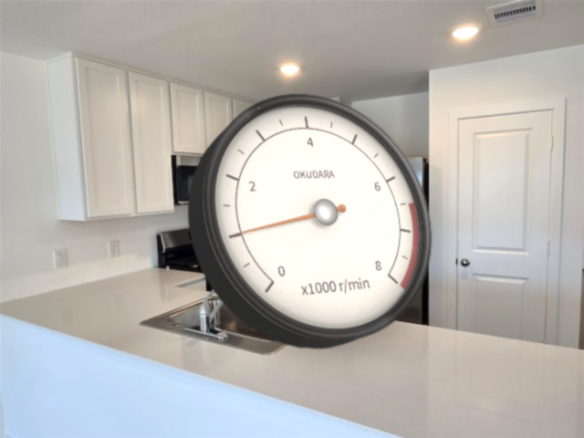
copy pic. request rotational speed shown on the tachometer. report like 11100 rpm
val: 1000 rpm
